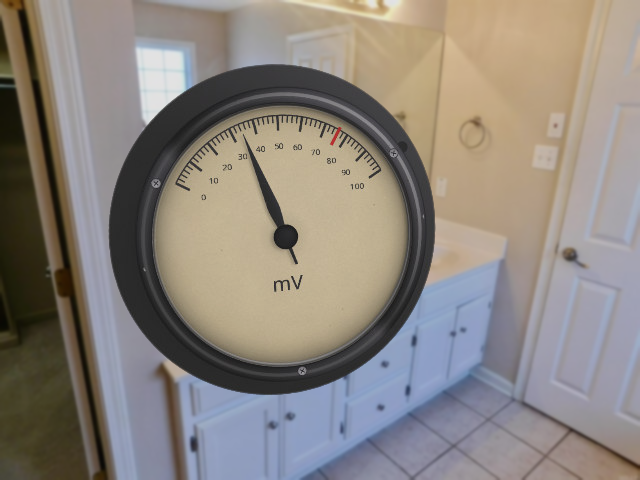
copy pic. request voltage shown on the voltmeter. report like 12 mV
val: 34 mV
